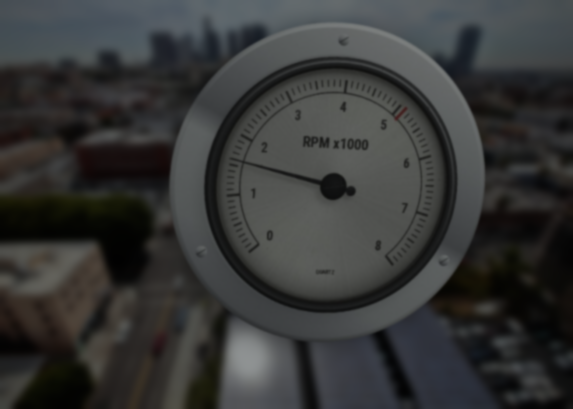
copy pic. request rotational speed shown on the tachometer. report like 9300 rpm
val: 1600 rpm
